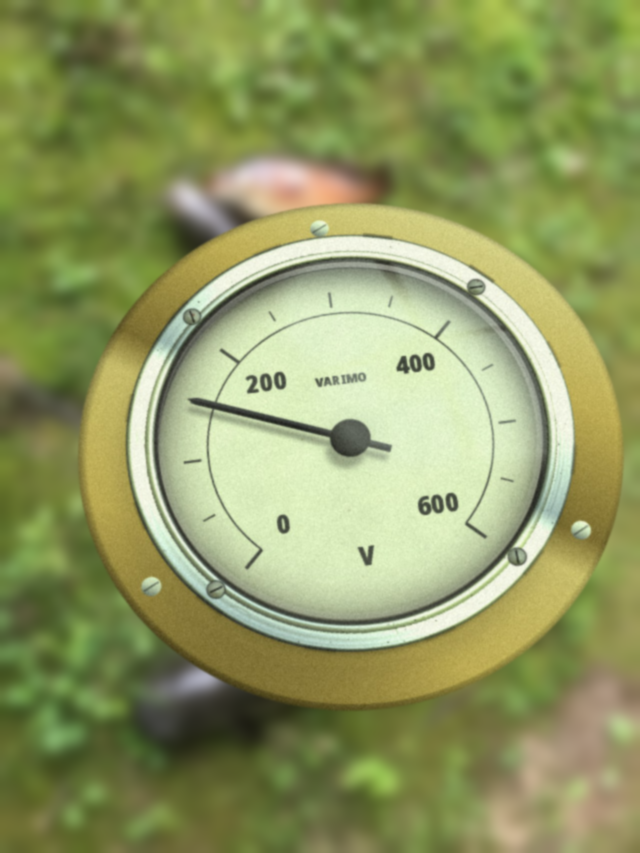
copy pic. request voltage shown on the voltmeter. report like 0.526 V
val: 150 V
